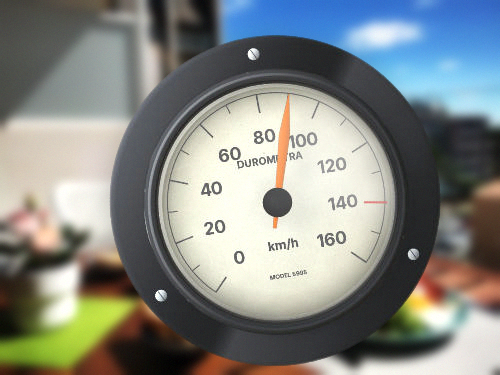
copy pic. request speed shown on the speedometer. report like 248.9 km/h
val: 90 km/h
